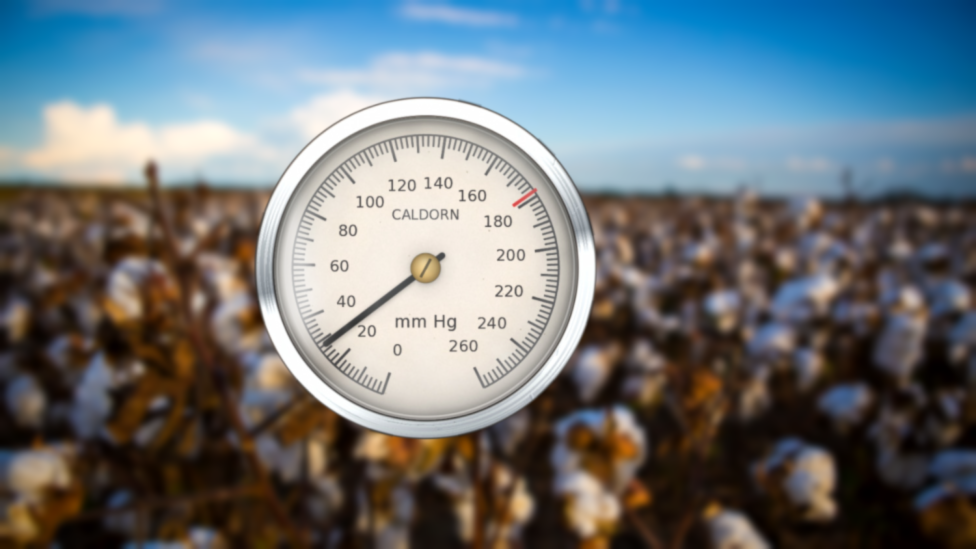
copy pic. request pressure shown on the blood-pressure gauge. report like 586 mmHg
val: 28 mmHg
